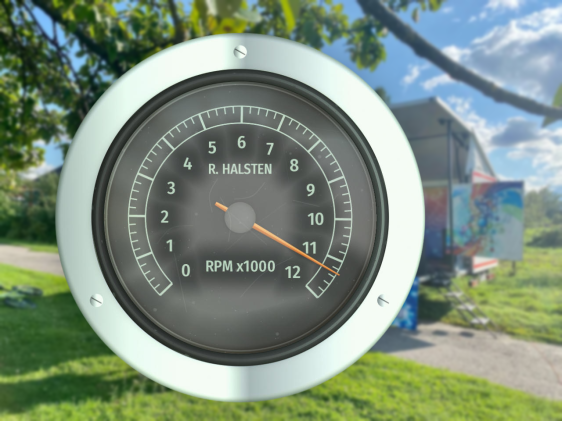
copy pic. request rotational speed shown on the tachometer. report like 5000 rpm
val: 11300 rpm
